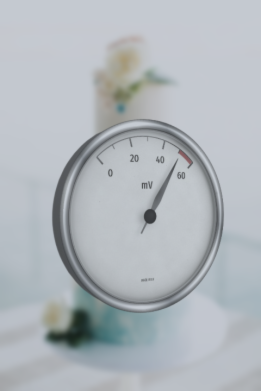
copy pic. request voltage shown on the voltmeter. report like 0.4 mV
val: 50 mV
